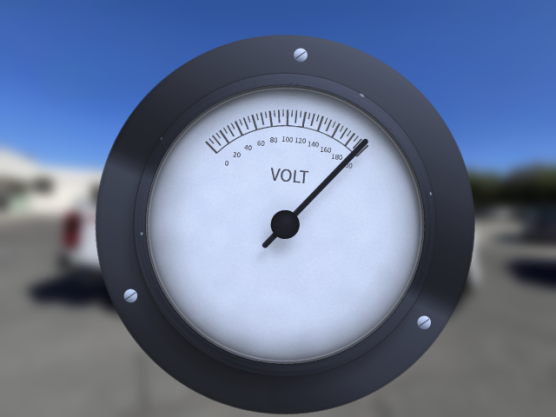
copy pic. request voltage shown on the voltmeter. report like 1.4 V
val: 195 V
